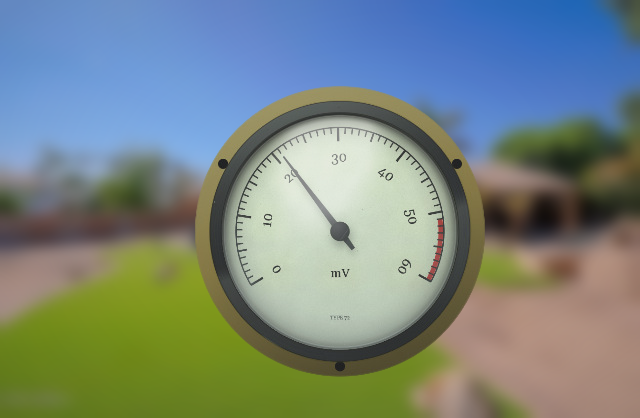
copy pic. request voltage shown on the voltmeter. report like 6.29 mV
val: 21 mV
